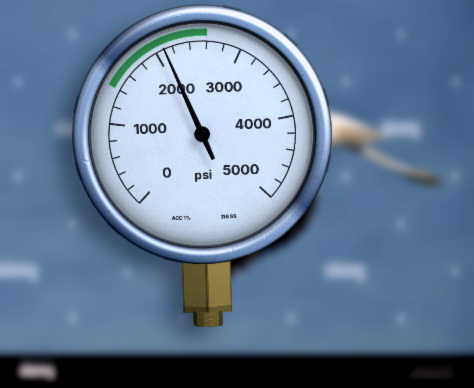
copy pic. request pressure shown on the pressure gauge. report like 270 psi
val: 2100 psi
